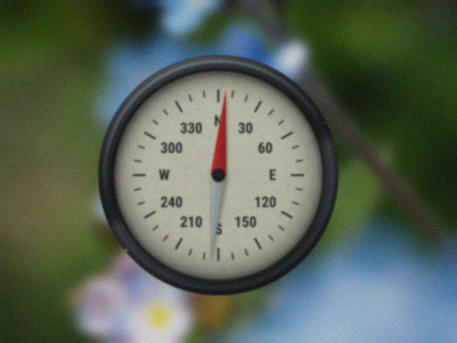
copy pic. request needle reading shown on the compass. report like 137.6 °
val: 5 °
